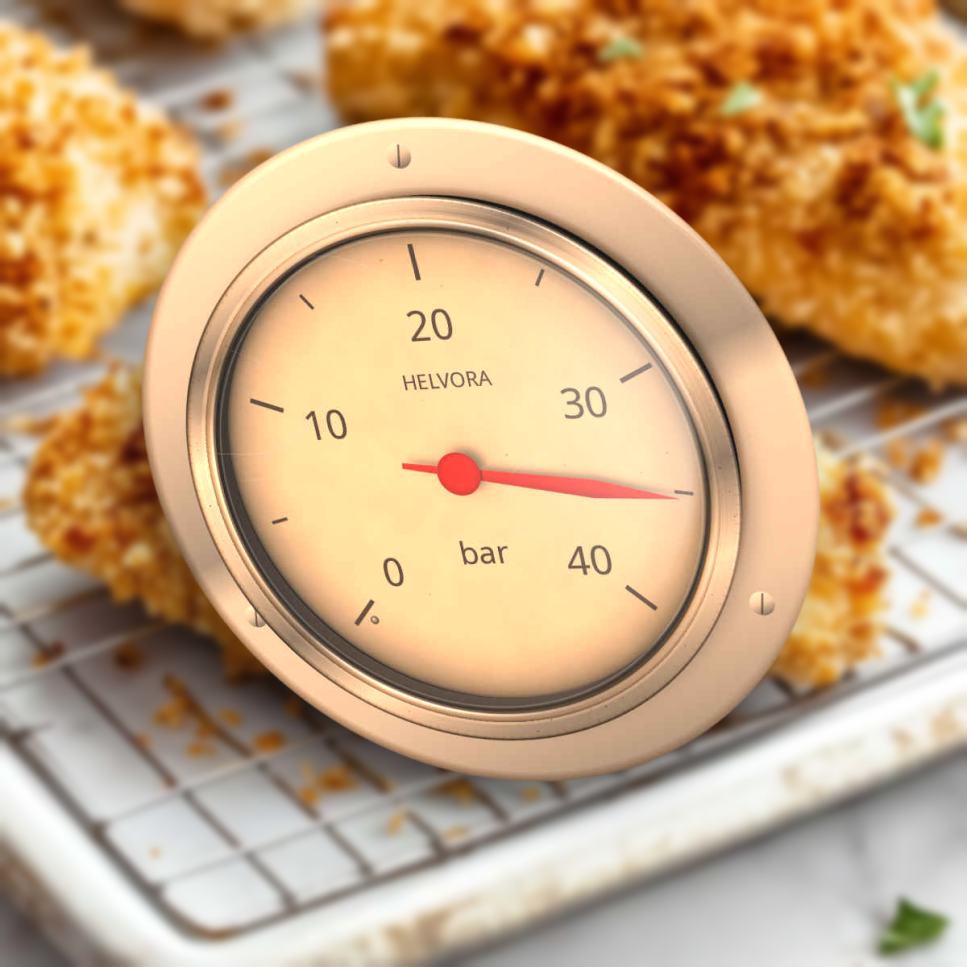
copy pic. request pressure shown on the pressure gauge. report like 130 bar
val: 35 bar
